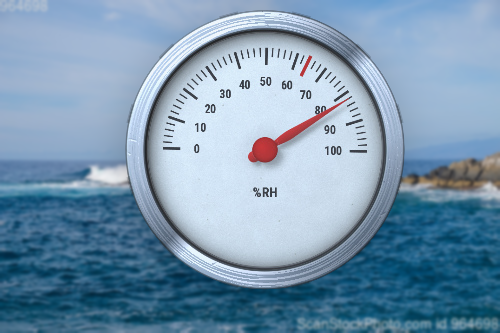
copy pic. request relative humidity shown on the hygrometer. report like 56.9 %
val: 82 %
